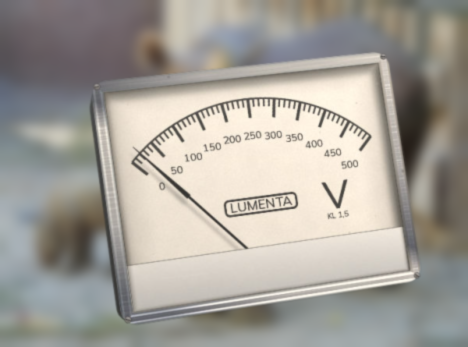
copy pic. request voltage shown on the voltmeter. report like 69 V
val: 20 V
